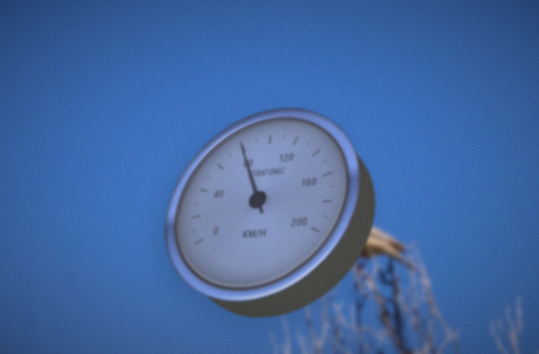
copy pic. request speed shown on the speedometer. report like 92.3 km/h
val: 80 km/h
